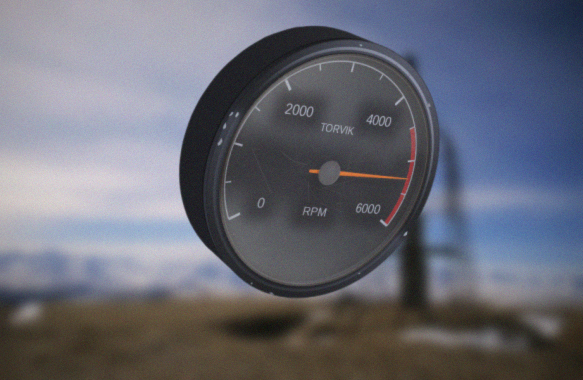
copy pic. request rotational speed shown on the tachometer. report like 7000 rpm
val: 5250 rpm
